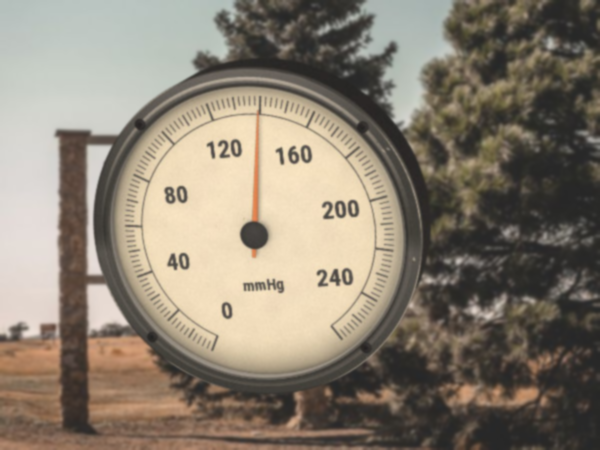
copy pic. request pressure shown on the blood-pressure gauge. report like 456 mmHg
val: 140 mmHg
